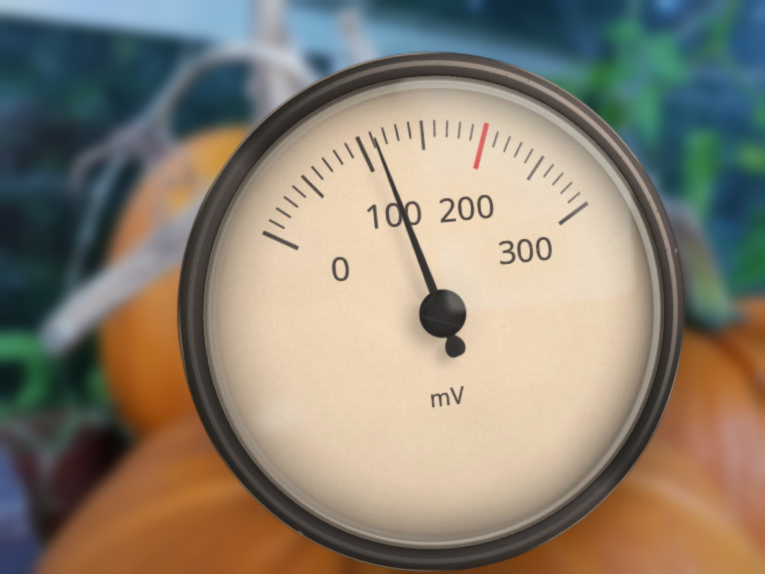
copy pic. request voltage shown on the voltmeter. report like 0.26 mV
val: 110 mV
